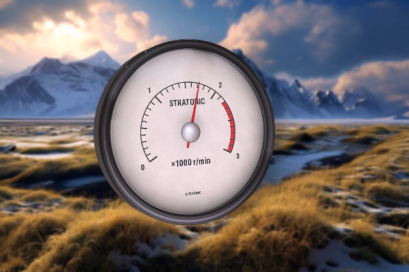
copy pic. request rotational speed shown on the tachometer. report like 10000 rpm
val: 1700 rpm
